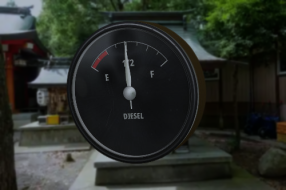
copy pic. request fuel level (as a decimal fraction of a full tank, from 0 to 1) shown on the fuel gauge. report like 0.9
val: 0.5
